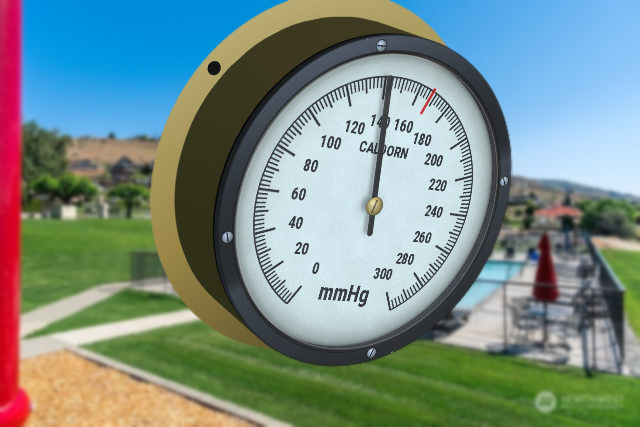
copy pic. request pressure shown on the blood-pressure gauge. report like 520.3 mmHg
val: 140 mmHg
